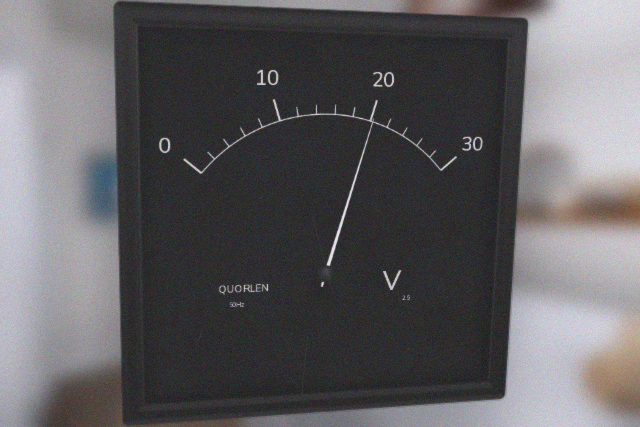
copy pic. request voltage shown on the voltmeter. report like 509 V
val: 20 V
